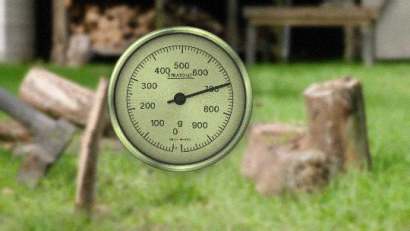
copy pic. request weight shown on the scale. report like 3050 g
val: 700 g
